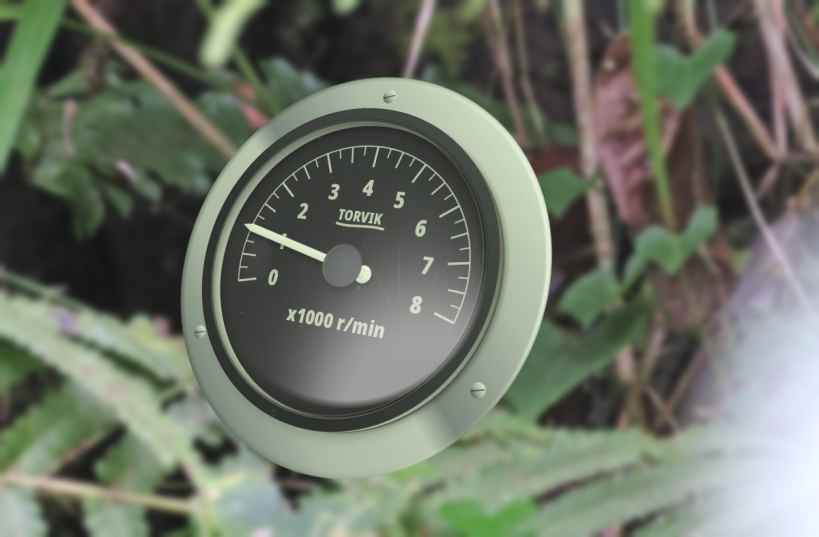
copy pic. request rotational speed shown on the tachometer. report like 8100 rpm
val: 1000 rpm
